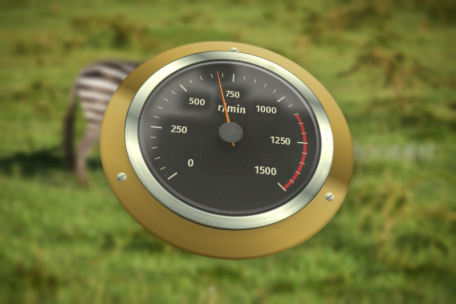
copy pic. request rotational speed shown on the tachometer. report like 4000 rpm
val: 675 rpm
